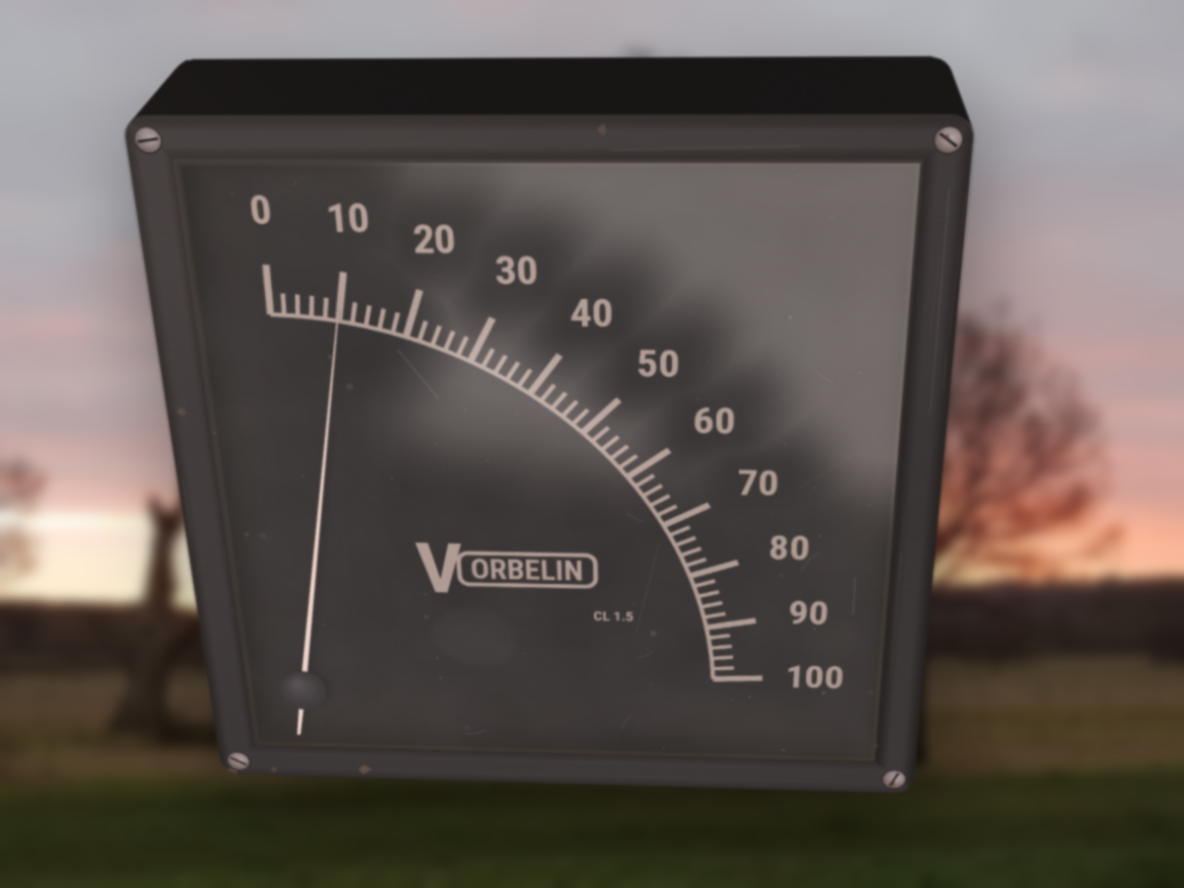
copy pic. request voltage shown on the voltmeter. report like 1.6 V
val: 10 V
